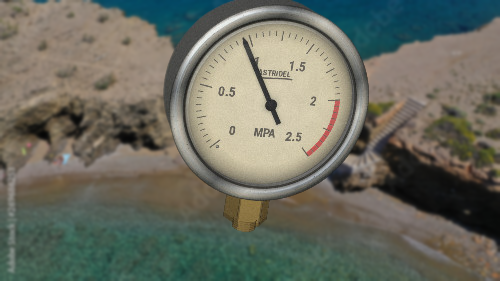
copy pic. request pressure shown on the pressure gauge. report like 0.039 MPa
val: 0.95 MPa
